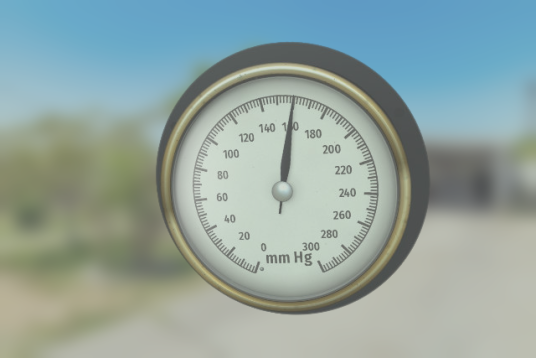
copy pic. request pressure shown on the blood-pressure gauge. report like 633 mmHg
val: 160 mmHg
